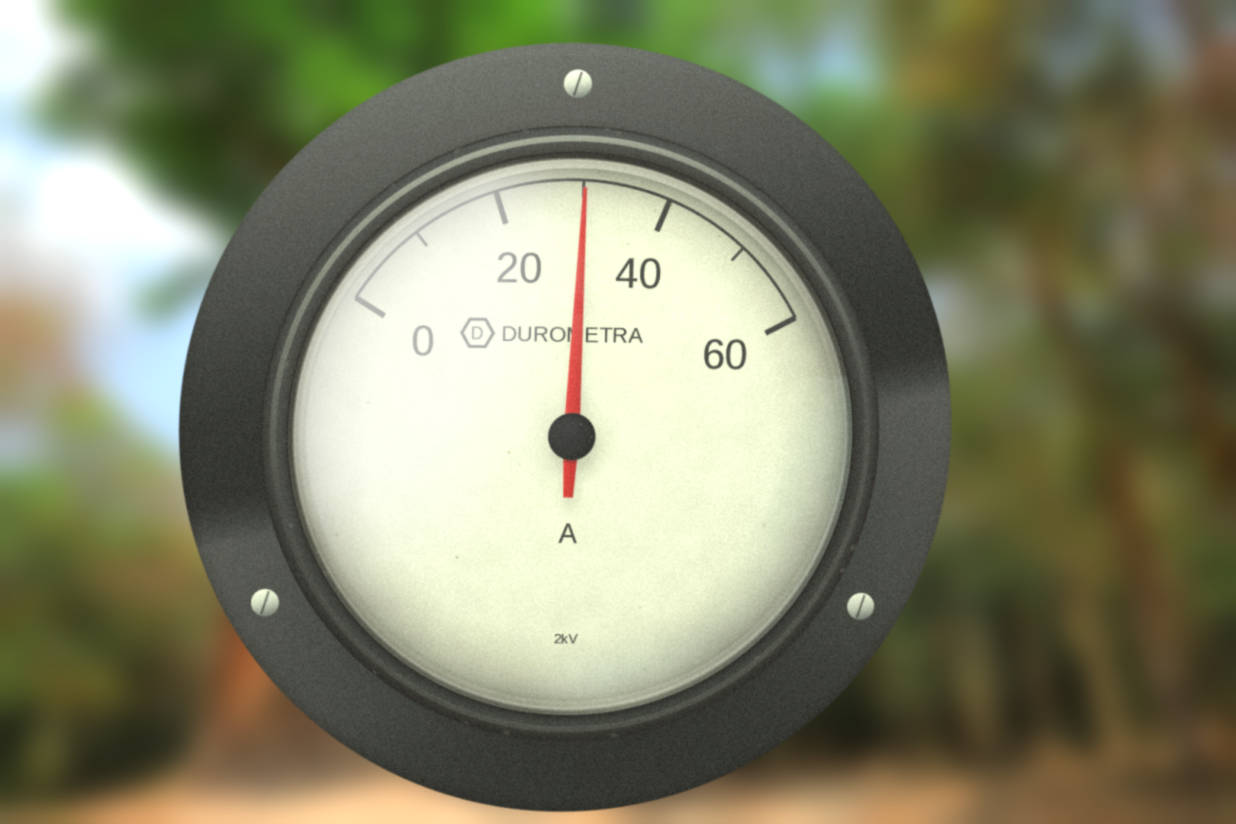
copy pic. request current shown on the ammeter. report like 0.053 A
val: 30 A
